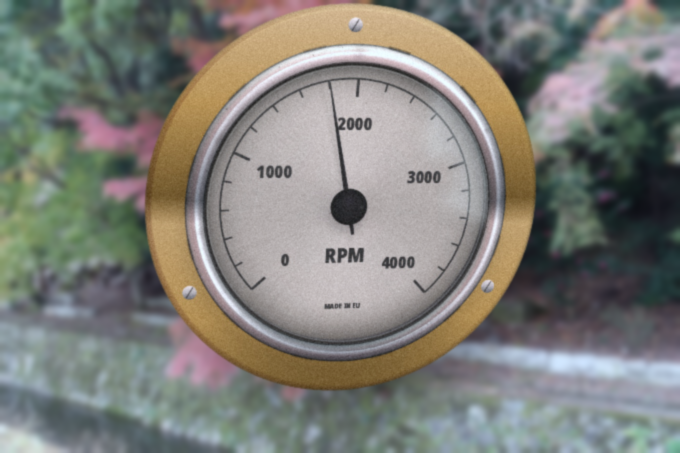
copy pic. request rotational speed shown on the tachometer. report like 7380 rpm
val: 1800 rpm
